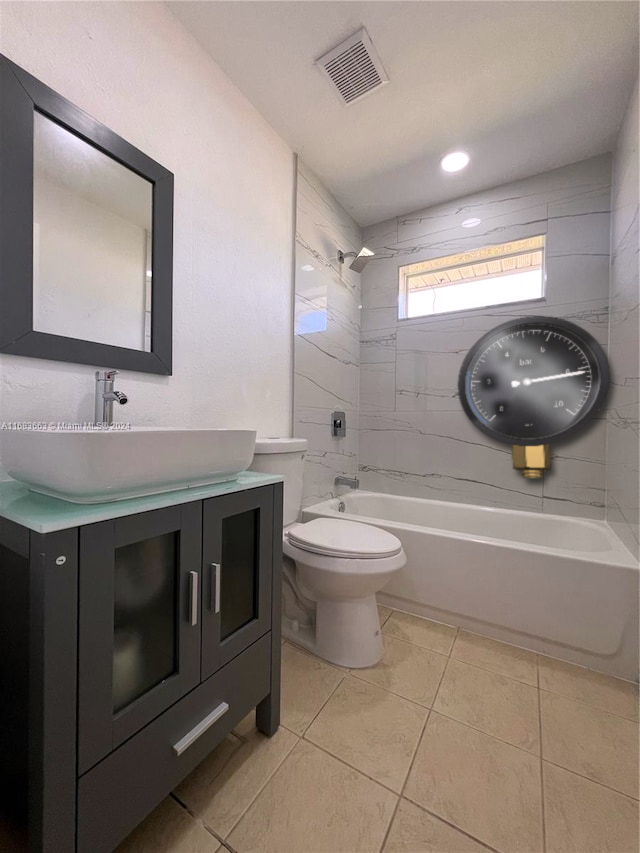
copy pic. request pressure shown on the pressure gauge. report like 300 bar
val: 8.2 bar
